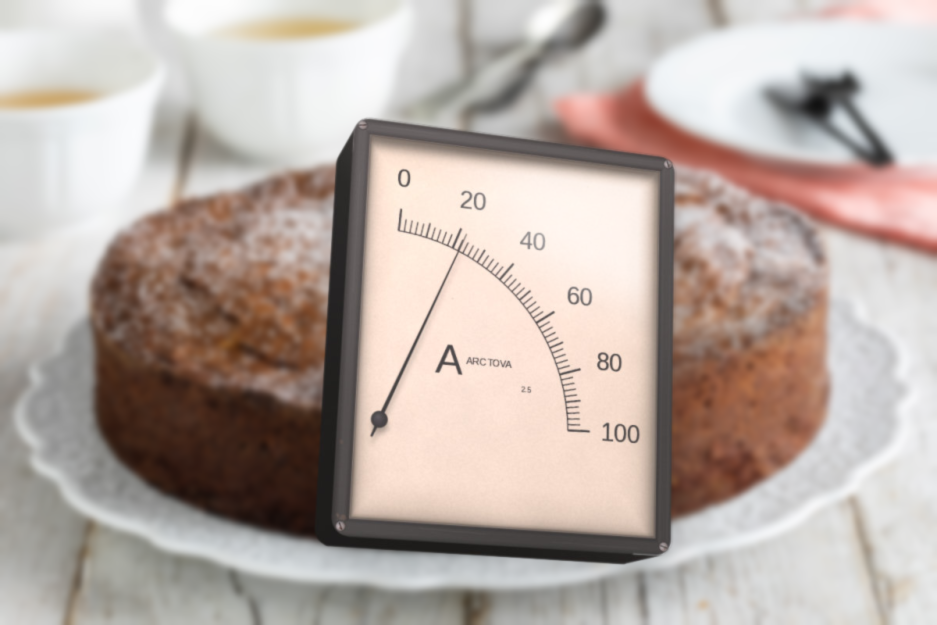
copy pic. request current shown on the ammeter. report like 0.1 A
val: 22 A
